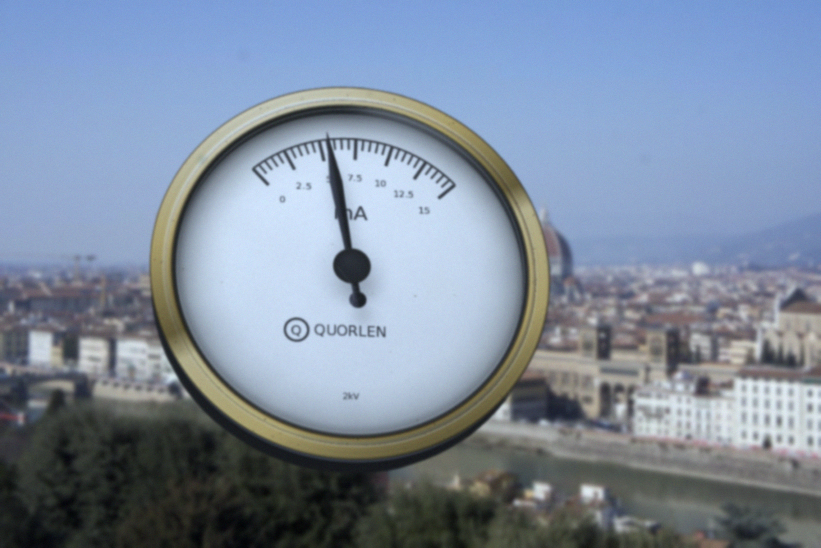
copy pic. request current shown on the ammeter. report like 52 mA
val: 5.5 mA
